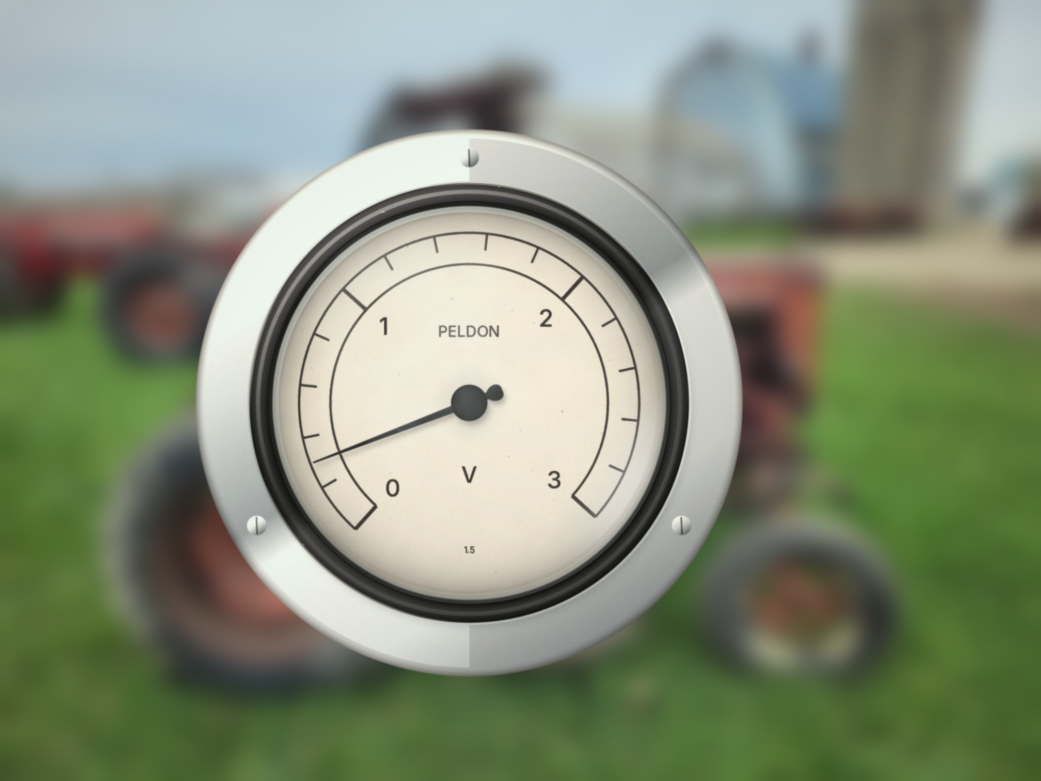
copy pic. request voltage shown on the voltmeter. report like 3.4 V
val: 0.3 V
